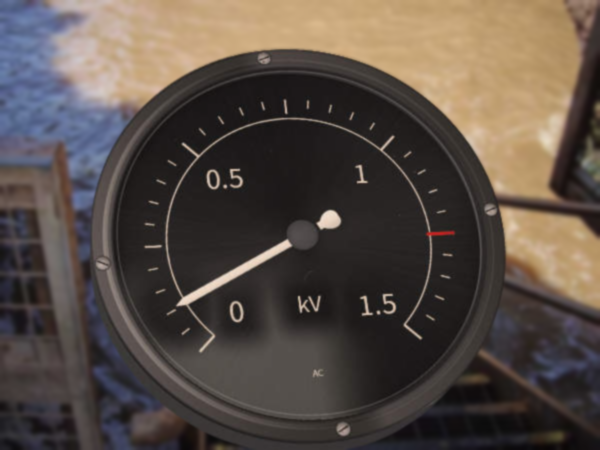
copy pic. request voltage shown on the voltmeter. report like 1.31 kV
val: 0.1 kV
